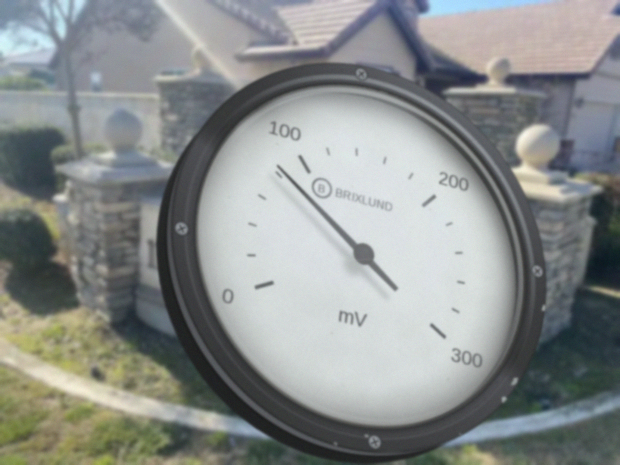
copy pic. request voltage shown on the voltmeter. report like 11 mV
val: 80 mV
